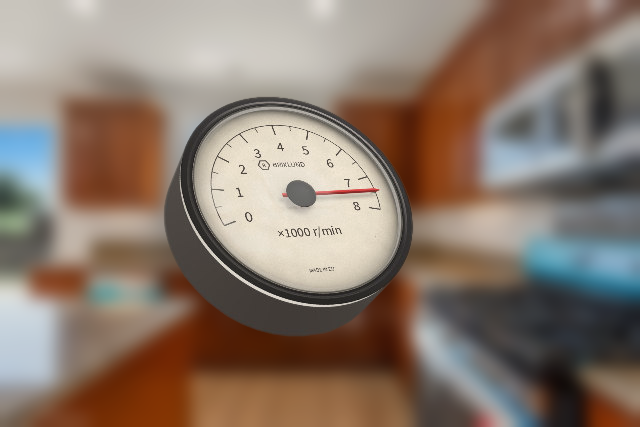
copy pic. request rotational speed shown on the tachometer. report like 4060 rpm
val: 7500 rpm
